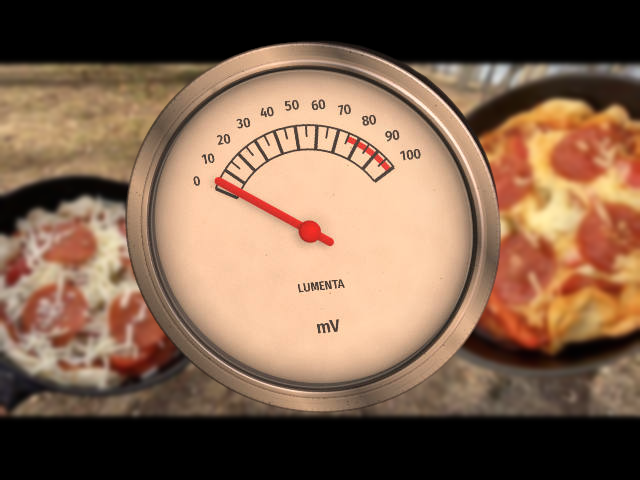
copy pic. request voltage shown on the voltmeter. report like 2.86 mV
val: 5 mV
